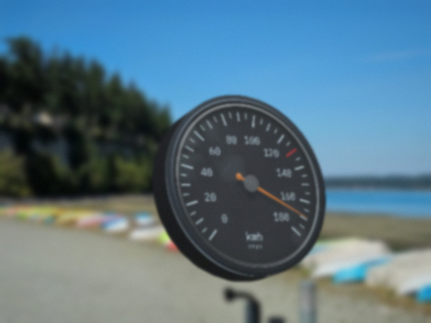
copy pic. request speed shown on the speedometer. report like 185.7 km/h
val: 170 km/h
